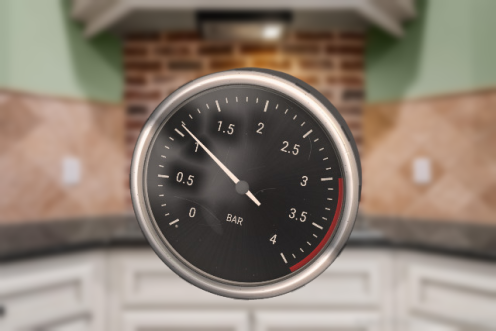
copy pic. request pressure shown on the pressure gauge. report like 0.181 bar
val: 1.1 bar
